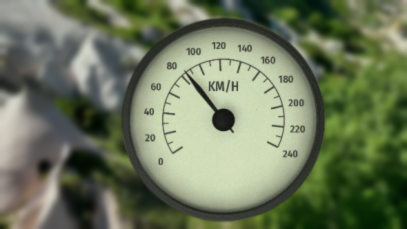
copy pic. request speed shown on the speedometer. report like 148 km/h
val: 85 km/h
